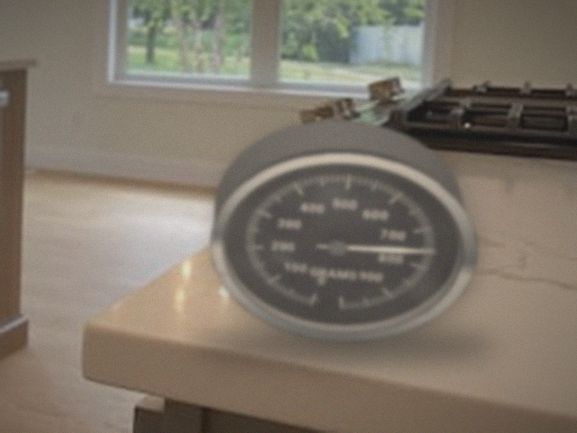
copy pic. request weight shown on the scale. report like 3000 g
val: 750 g
